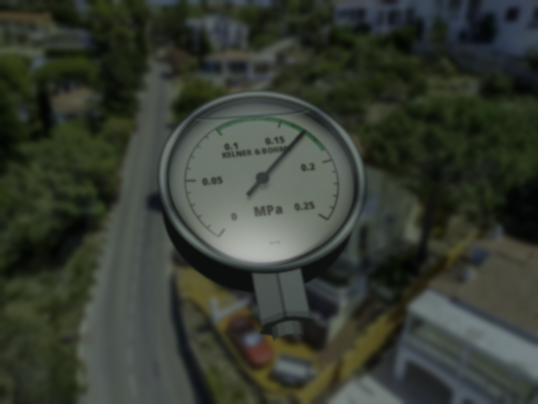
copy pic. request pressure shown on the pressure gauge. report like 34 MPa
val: 0.17 MPa
